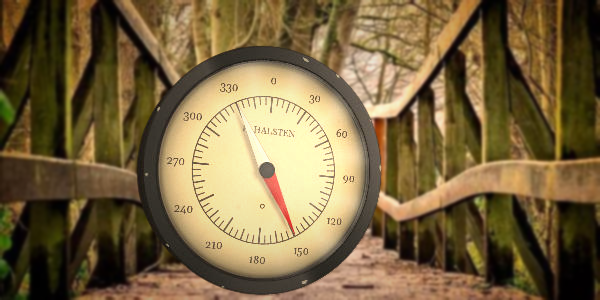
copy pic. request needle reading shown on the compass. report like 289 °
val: 150 °
